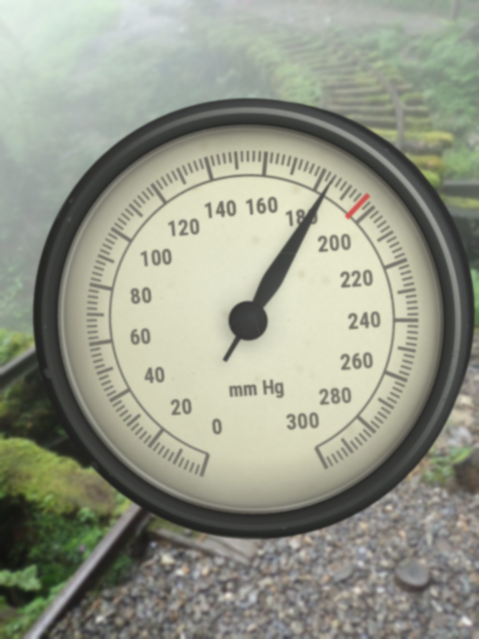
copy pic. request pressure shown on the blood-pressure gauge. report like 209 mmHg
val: 184 mmHg
